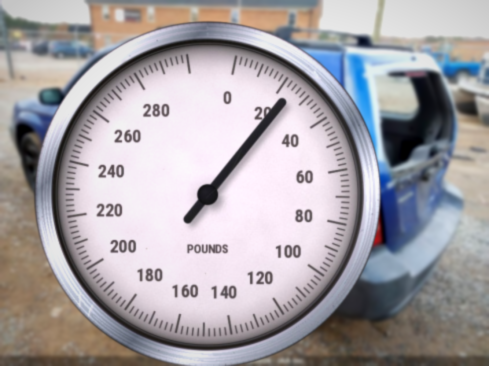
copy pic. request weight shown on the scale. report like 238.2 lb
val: 24 lb
